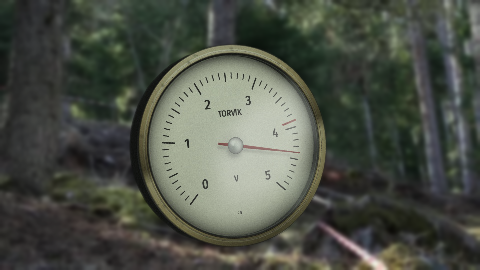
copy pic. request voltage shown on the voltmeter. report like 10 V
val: 4.4 V
